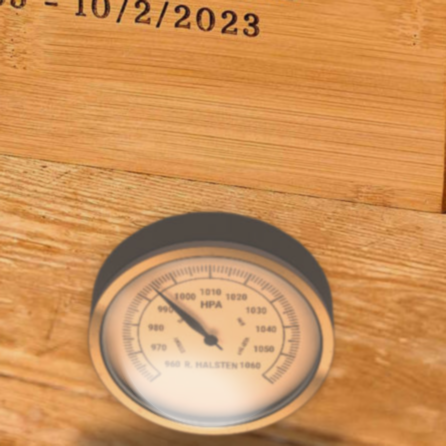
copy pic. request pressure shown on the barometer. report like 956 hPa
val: 995 hPa
